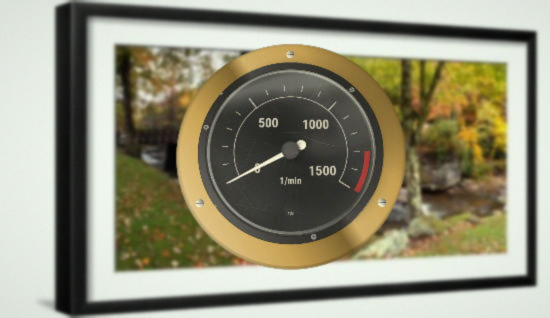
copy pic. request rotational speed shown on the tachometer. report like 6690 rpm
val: 0 rpm
